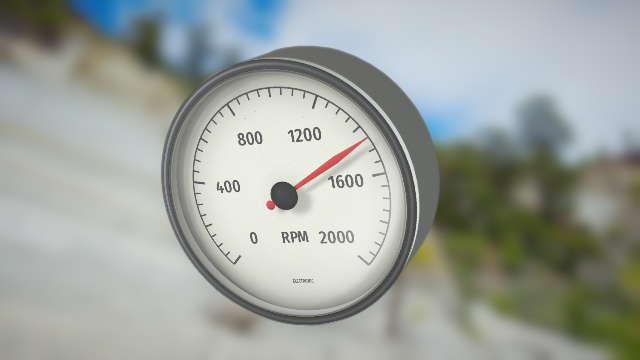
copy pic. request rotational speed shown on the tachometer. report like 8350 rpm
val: 1450 rpm
